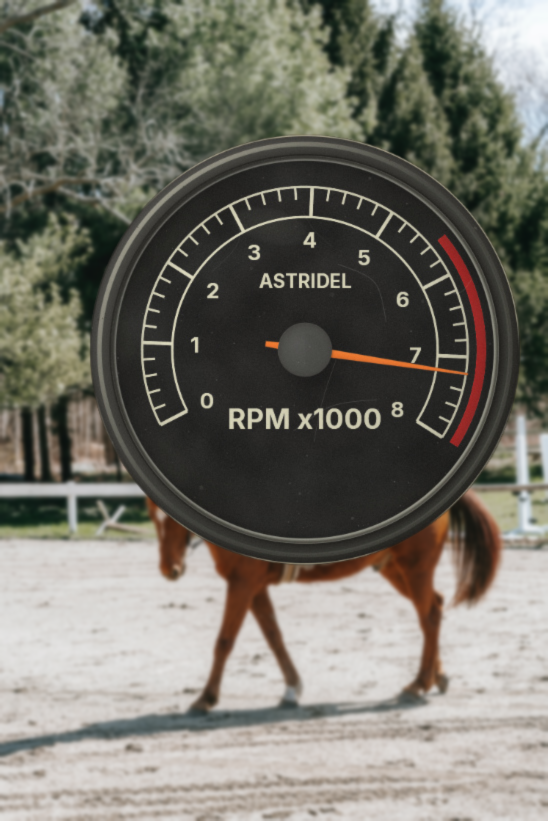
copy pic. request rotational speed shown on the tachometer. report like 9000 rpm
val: 7200 rpm
